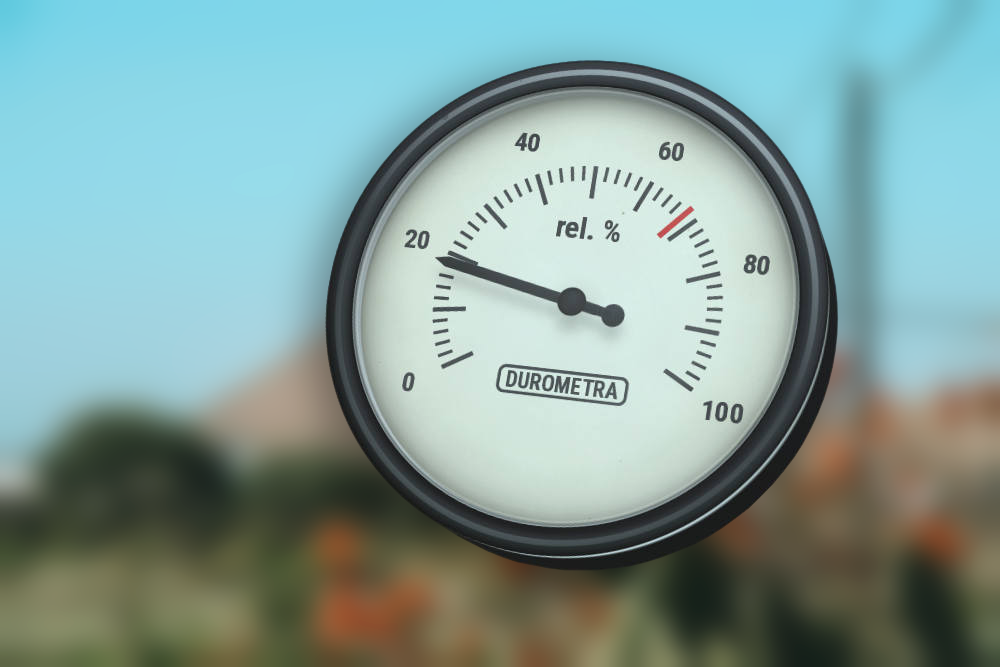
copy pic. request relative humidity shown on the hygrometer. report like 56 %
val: 18 %
